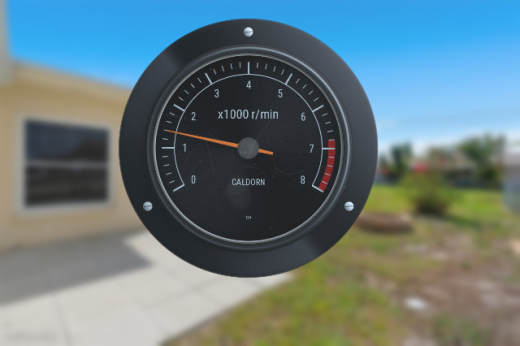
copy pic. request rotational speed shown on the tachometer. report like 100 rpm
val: 1400 rpm
